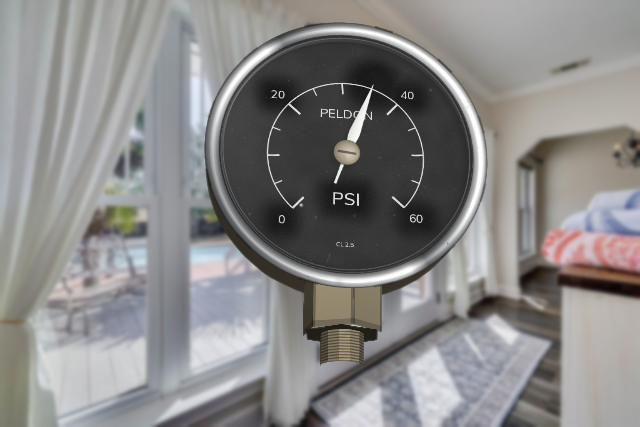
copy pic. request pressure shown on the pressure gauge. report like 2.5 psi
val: 35 psi
